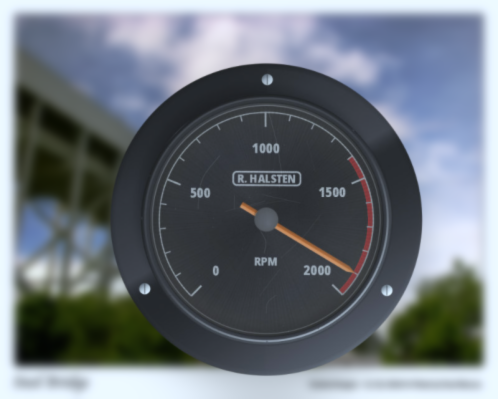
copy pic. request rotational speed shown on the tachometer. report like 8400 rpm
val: 1900 rpm
